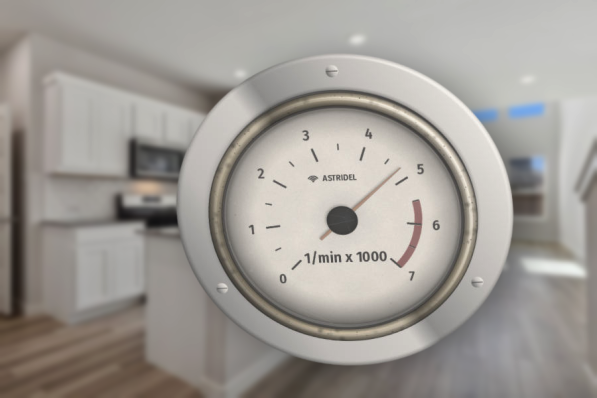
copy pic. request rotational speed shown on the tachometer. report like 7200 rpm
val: 4750 rpm
